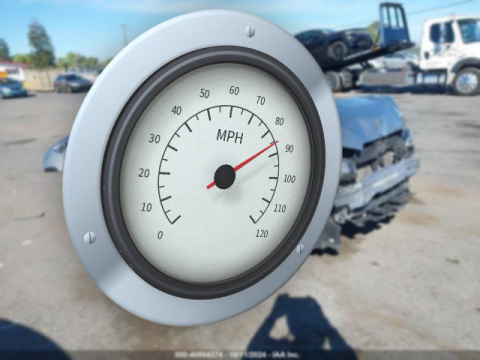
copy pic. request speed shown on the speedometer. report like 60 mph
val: 85 mph
